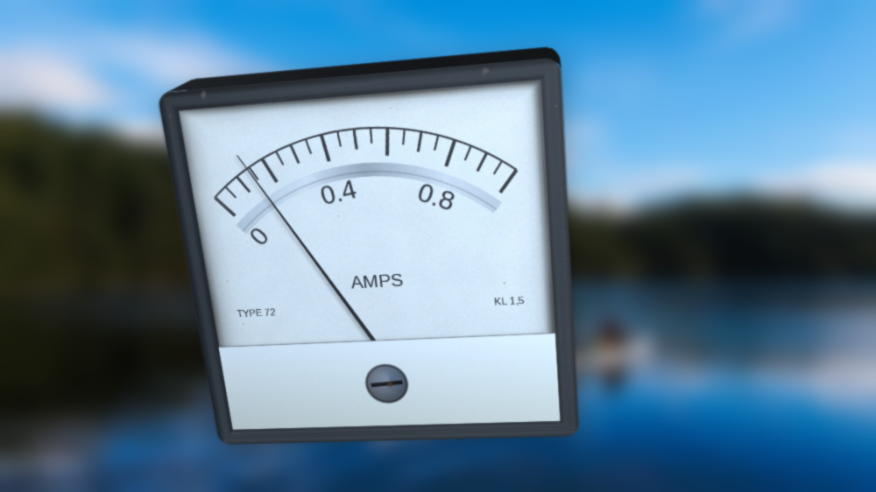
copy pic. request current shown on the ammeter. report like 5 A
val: 0.15 A
